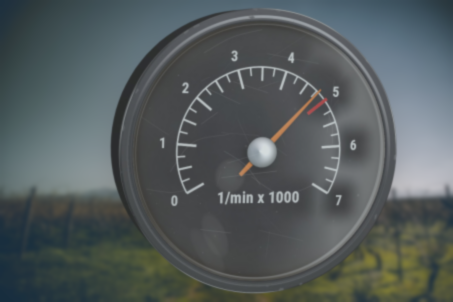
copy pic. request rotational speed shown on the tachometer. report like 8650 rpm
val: 4750 rpm
